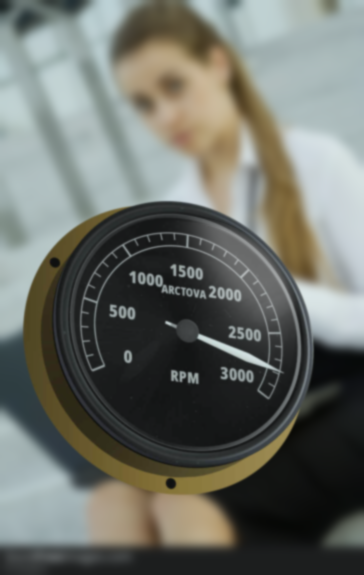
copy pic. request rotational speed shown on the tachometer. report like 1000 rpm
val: 2800 rpm
